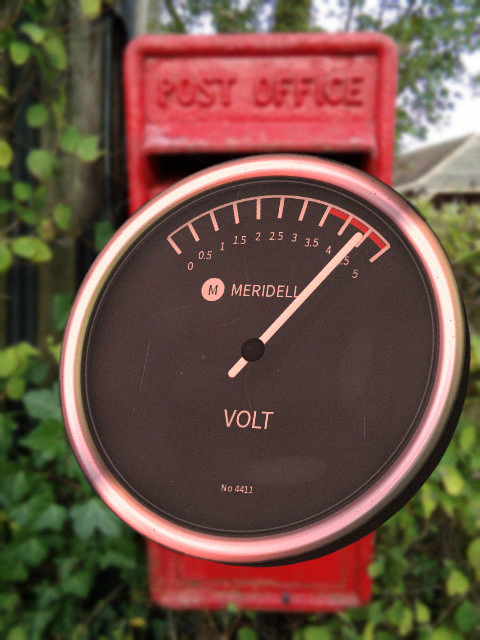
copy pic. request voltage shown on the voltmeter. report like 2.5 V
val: 4.5 V
